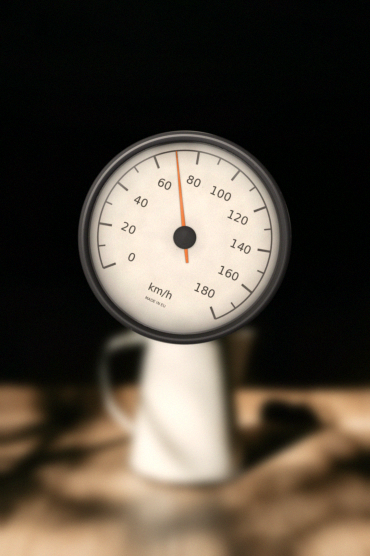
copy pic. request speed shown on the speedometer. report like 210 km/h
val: 70 km/h
